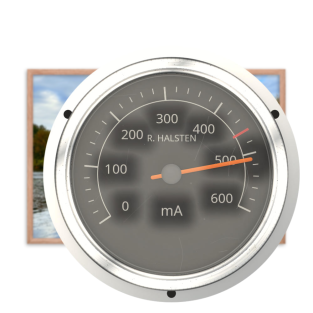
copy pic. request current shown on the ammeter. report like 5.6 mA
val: 510 mA
